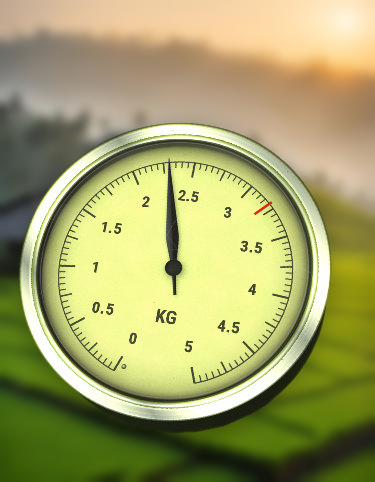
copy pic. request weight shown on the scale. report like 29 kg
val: 2.3 kg
